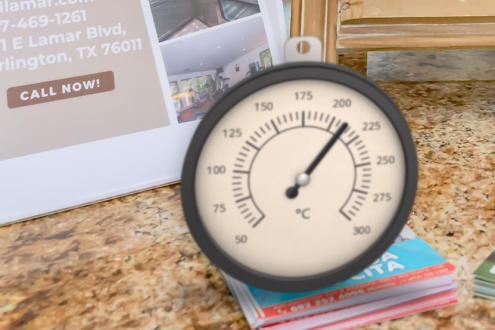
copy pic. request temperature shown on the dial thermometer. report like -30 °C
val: 210 °C
